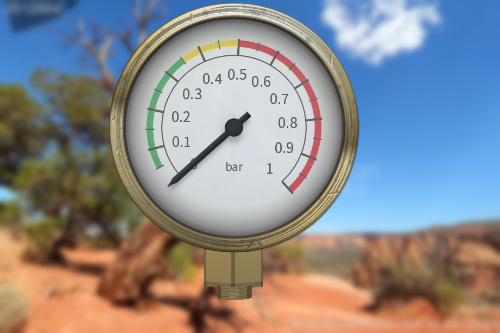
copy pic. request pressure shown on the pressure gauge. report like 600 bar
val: 0 bar
